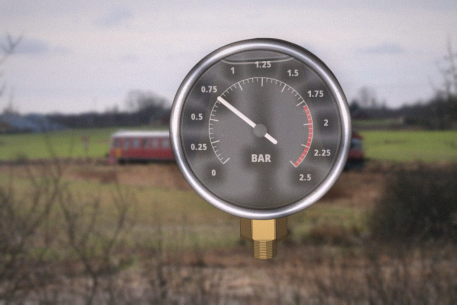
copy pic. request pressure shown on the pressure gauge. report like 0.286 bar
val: 0.75 bar
